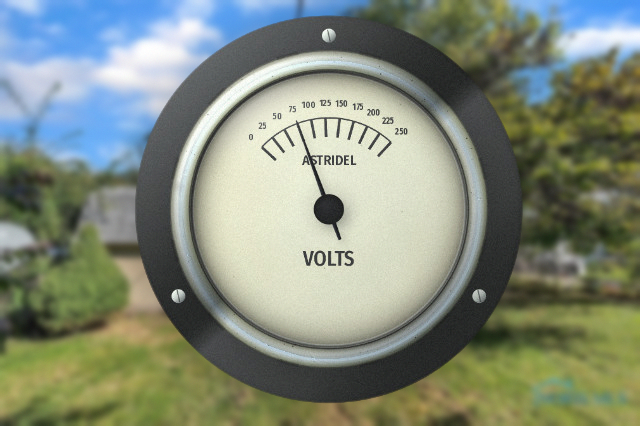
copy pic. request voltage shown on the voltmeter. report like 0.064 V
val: 75 V
